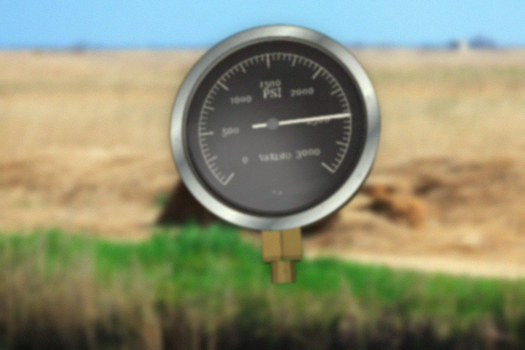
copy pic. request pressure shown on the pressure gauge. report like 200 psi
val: 2500 psi
